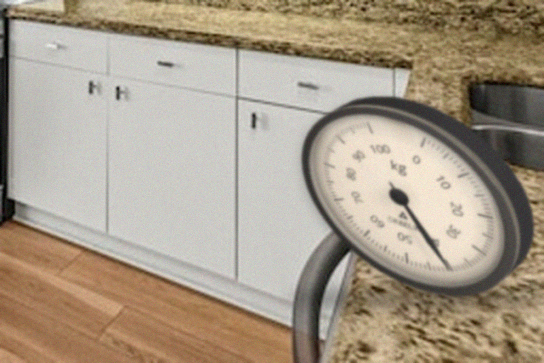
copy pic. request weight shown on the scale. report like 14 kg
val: 40 kg
